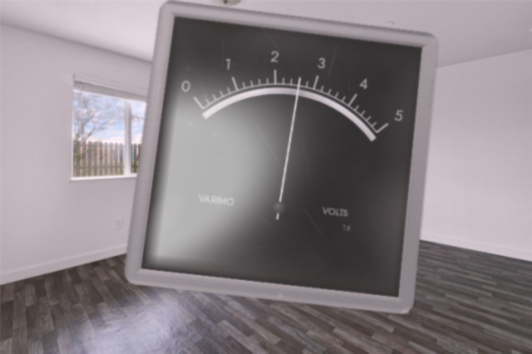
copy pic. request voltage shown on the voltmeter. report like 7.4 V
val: 2.6 V
